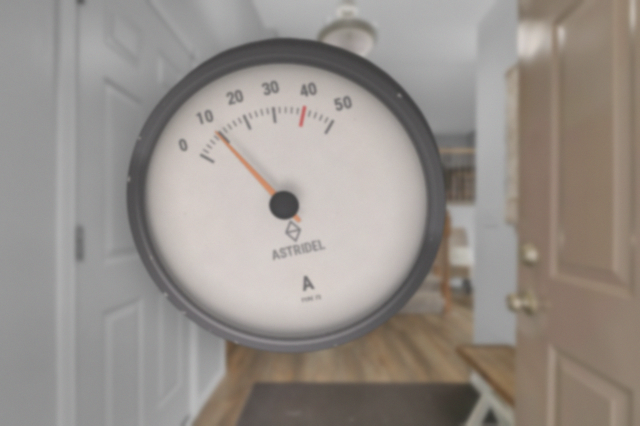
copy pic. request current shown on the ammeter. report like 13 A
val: 10 A
